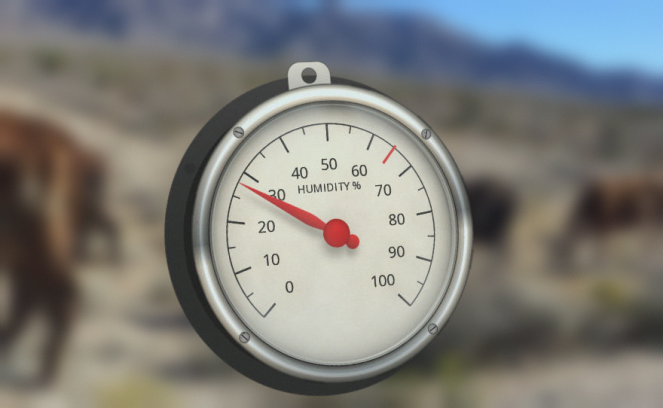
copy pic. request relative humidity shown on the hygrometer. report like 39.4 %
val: 27.5 %
